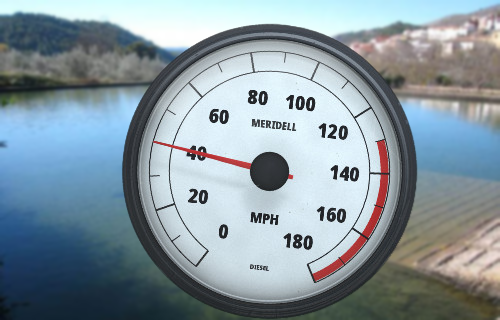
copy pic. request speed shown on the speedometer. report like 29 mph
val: 40 mph
